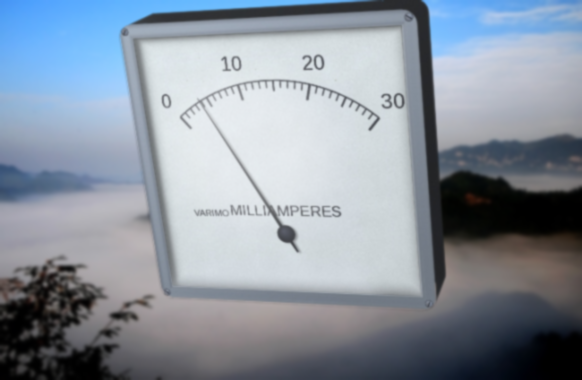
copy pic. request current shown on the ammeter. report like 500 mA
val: 4 mA
